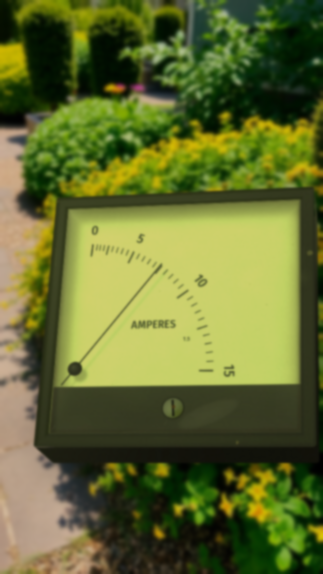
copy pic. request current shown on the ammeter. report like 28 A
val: 7.5 A
